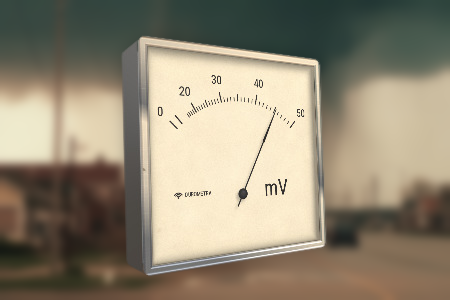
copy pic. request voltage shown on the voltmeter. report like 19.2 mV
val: 45 mV
